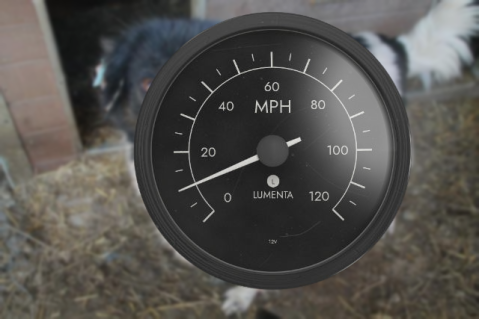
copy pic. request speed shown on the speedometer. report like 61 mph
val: 10 mph
